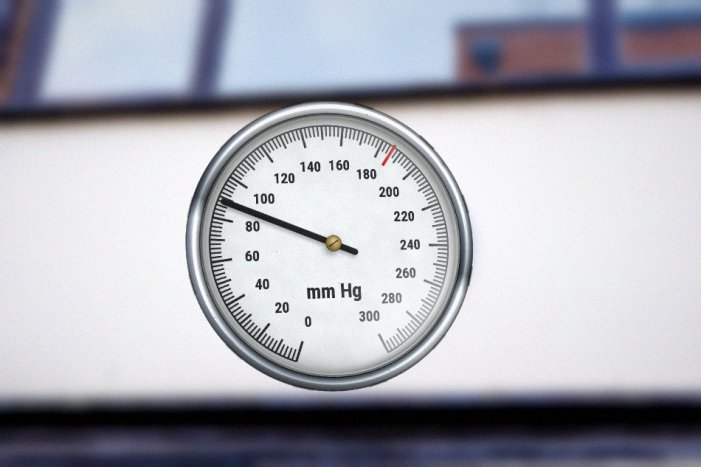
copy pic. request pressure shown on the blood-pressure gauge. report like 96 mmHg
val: 88 mmHg
